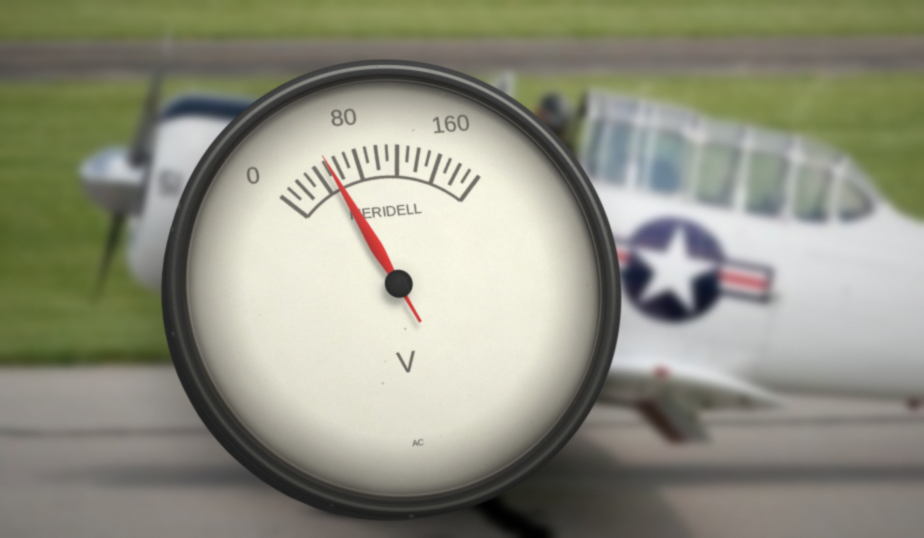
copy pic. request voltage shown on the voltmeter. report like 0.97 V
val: 50 V
